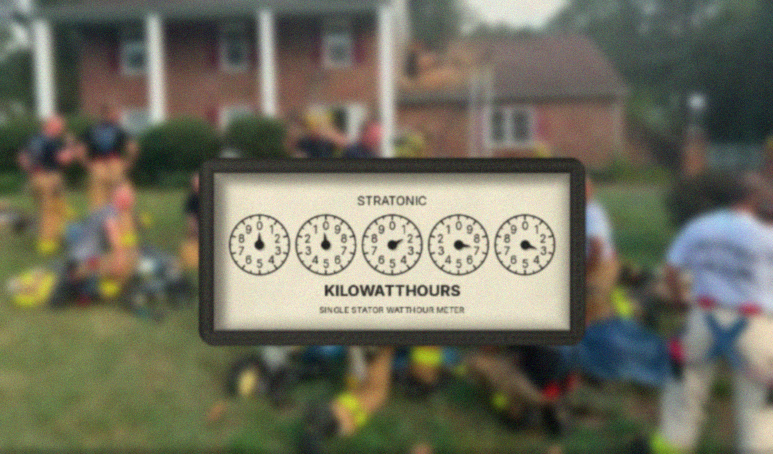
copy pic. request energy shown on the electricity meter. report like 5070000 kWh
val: 173 kWh
